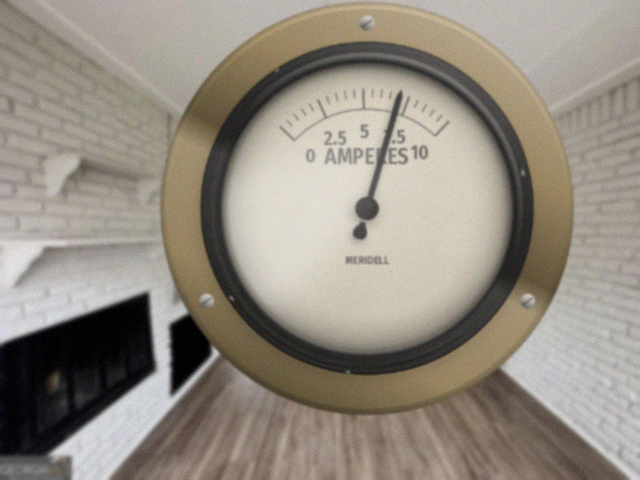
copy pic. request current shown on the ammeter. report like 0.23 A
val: 7 A
